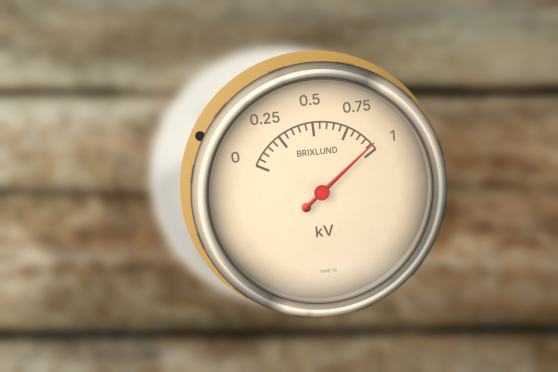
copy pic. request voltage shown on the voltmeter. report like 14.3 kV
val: 0.95 kV
